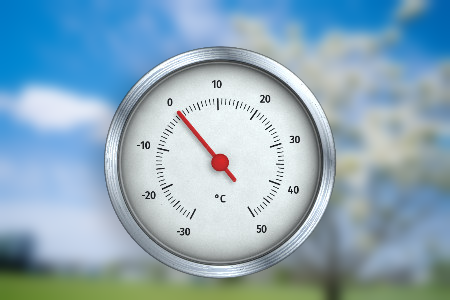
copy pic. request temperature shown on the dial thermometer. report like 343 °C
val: 0 °C
